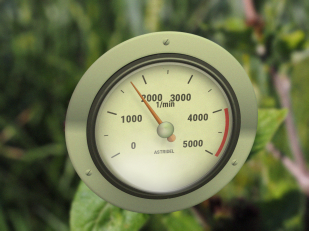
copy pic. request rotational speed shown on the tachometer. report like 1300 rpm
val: 1750 rpm
